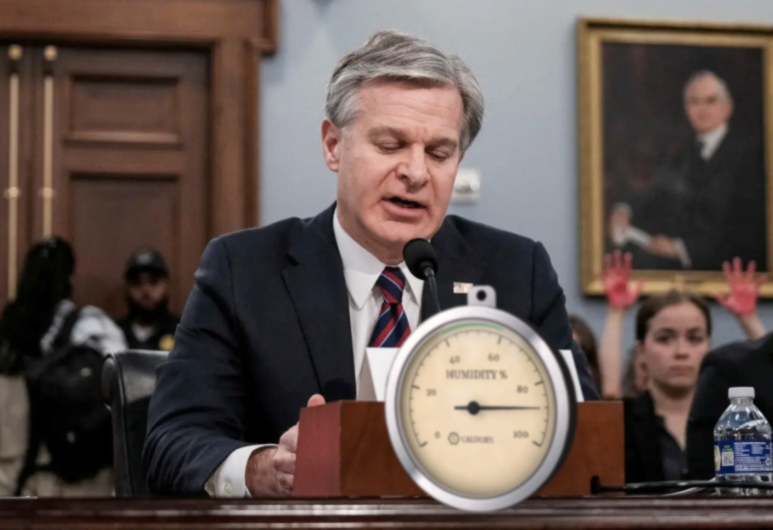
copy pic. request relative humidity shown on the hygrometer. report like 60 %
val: 88 %
